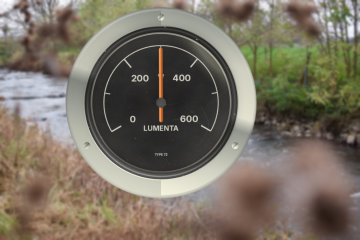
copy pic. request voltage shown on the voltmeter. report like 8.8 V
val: 300 V
